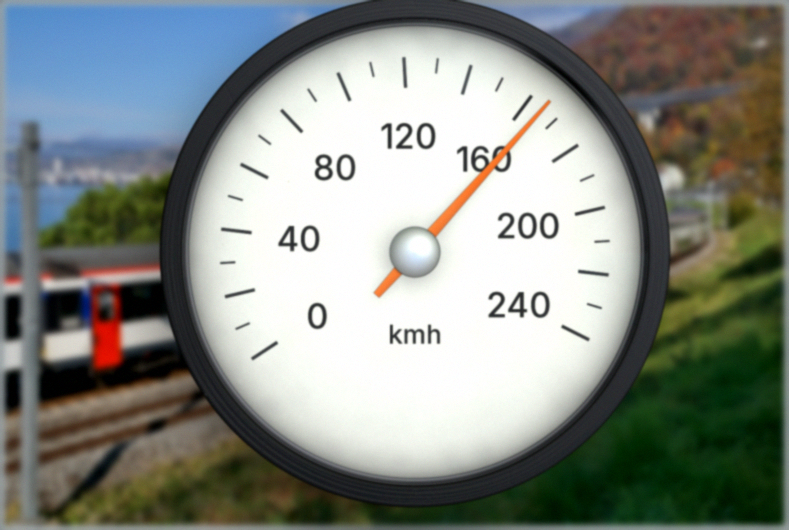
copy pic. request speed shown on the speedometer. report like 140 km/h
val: 165 km/h
